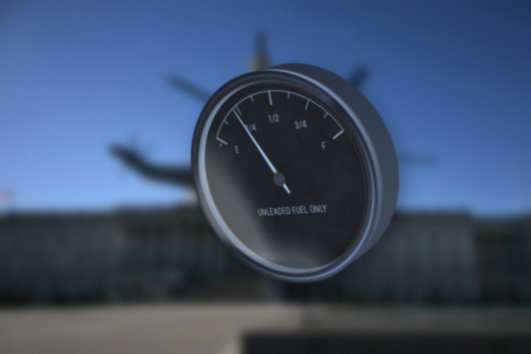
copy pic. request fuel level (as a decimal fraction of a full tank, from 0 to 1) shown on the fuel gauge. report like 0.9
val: 0.25
